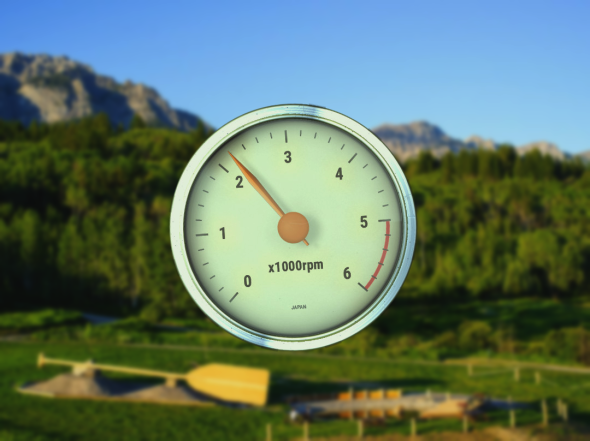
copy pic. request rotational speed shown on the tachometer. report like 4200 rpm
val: 2200 rpm
